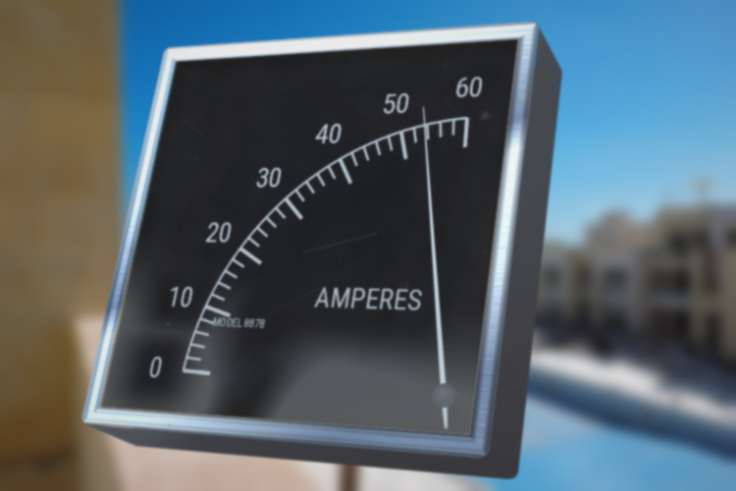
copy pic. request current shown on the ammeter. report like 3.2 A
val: 54 A
